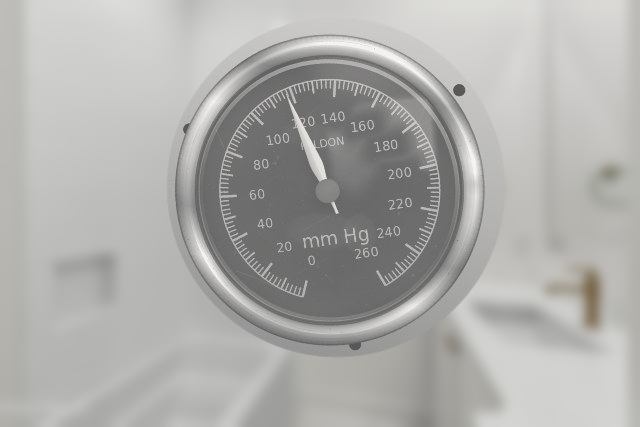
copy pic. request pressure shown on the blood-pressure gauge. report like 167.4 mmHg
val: 118 mmHg
